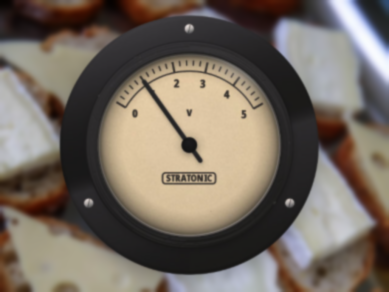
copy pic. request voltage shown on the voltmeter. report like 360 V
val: 1 V
